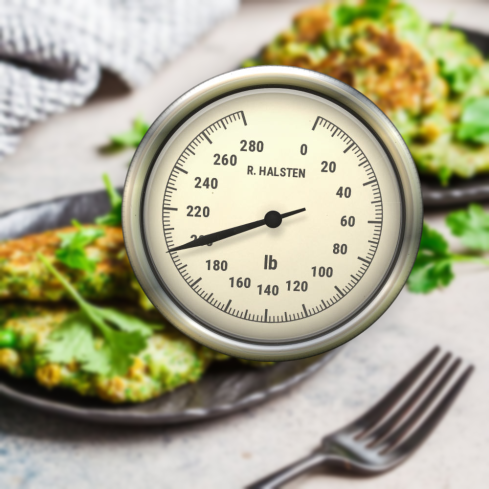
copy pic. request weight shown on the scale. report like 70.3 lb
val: 200 lb
